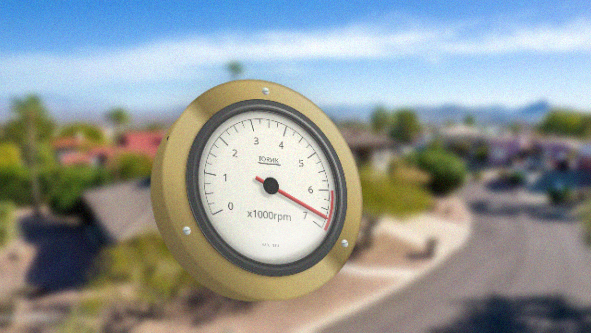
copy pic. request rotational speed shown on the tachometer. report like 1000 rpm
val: 6750 rpm
